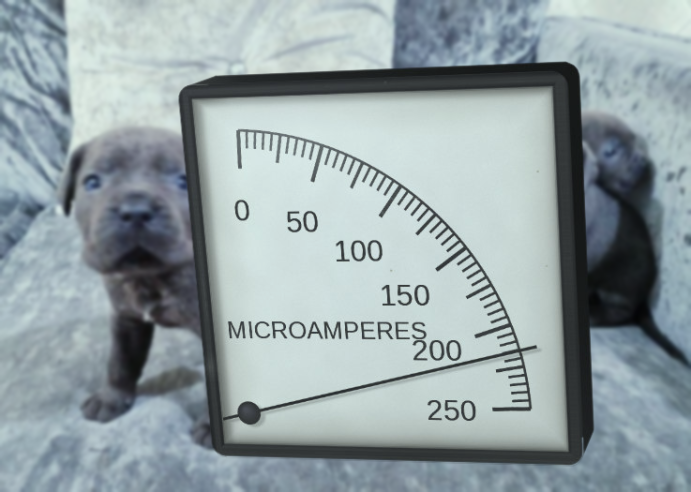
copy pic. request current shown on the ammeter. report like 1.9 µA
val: 215 µA
